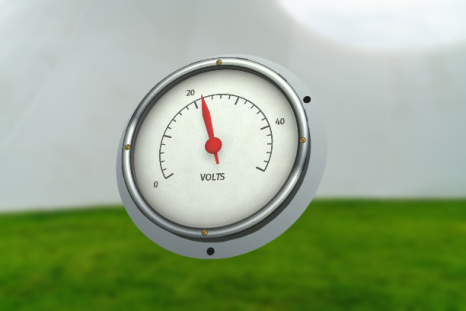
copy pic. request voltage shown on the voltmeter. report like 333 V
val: 22 V
